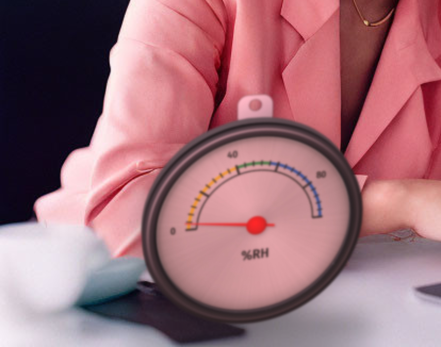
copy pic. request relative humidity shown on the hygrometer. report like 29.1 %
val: 4 %
